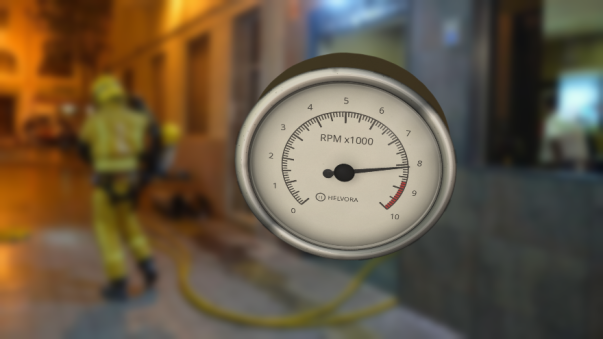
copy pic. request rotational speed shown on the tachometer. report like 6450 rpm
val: 8000 rpm
